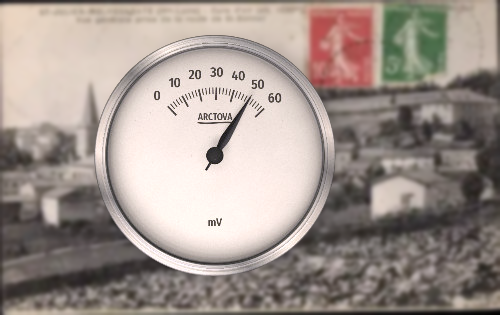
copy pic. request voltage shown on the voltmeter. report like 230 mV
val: 50 mV
